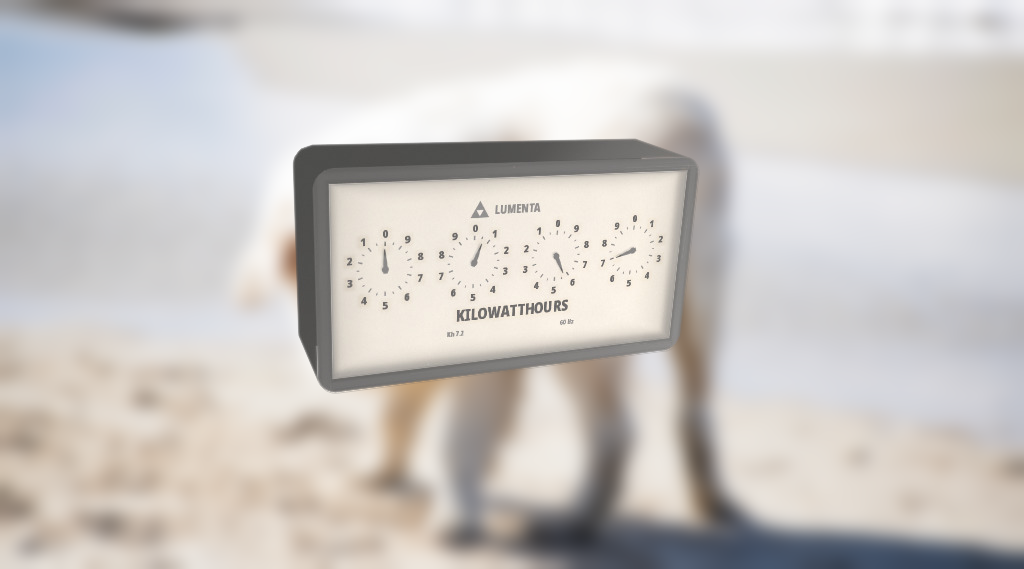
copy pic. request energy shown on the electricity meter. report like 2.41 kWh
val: 57 kWh
